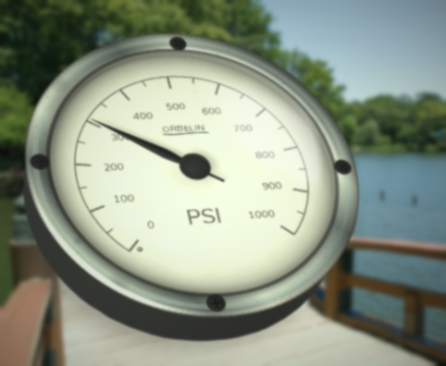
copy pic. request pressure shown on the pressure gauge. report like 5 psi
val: 300 psi
